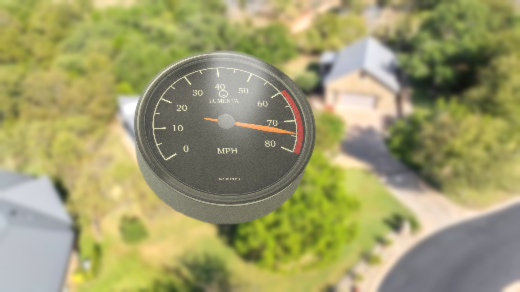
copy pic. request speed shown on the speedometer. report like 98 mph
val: 75 mph
